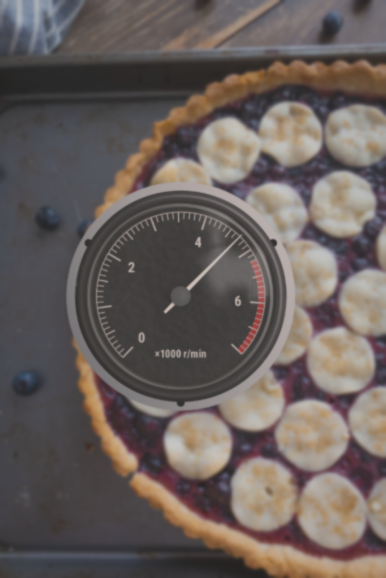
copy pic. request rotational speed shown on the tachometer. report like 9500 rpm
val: 4700 rpm
